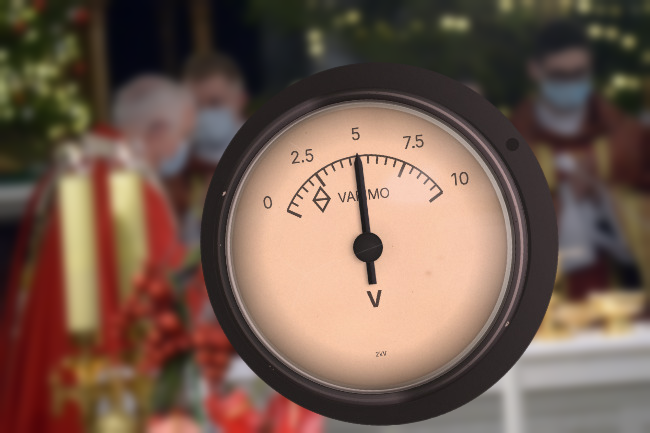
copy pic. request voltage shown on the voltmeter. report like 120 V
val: 5 V
